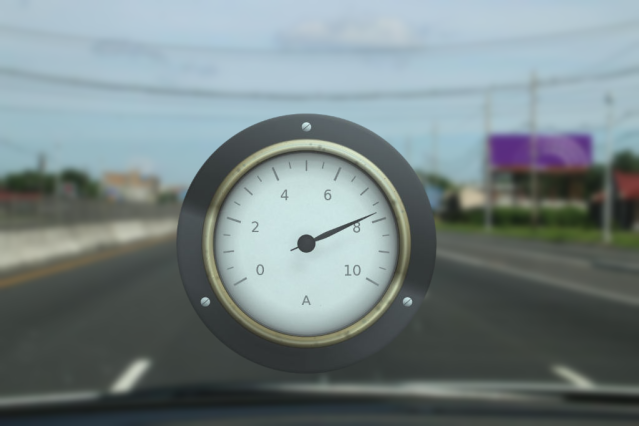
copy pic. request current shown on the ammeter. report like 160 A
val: 7.75 A
